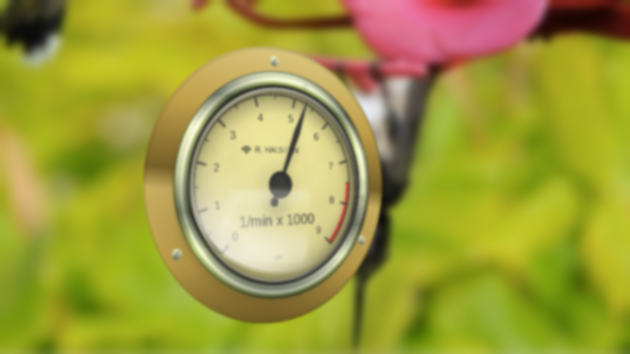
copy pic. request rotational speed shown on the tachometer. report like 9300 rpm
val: 5250 rpm
